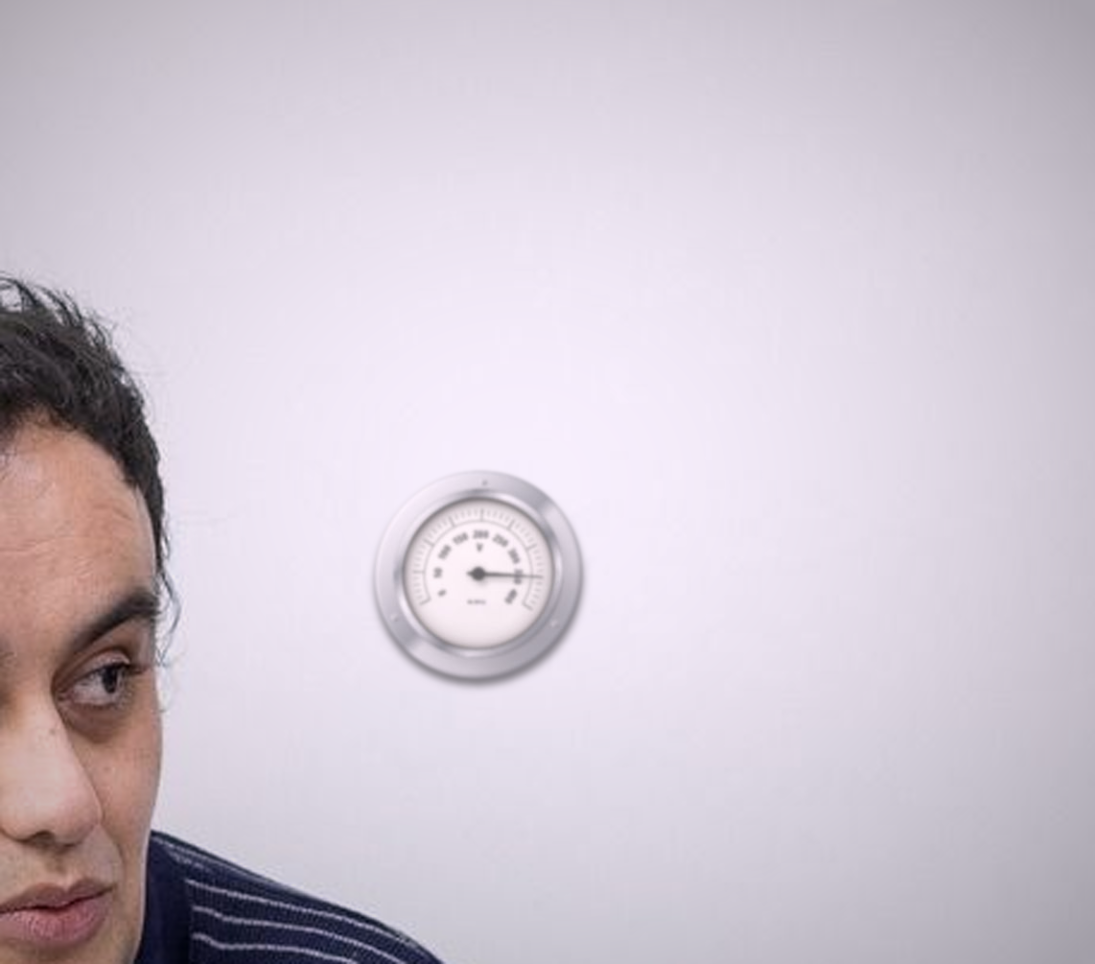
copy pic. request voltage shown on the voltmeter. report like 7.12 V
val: 350 V
